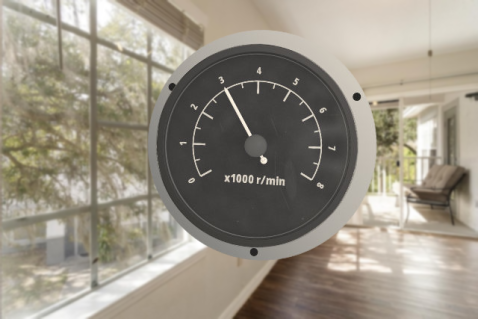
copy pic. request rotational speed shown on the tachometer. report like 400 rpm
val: 3000 rpm
